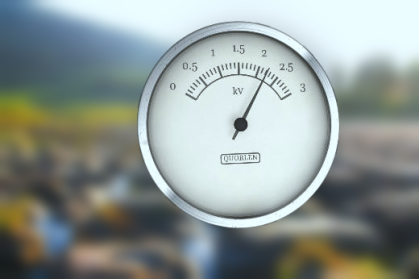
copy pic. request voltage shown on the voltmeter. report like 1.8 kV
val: 2.2 kV
